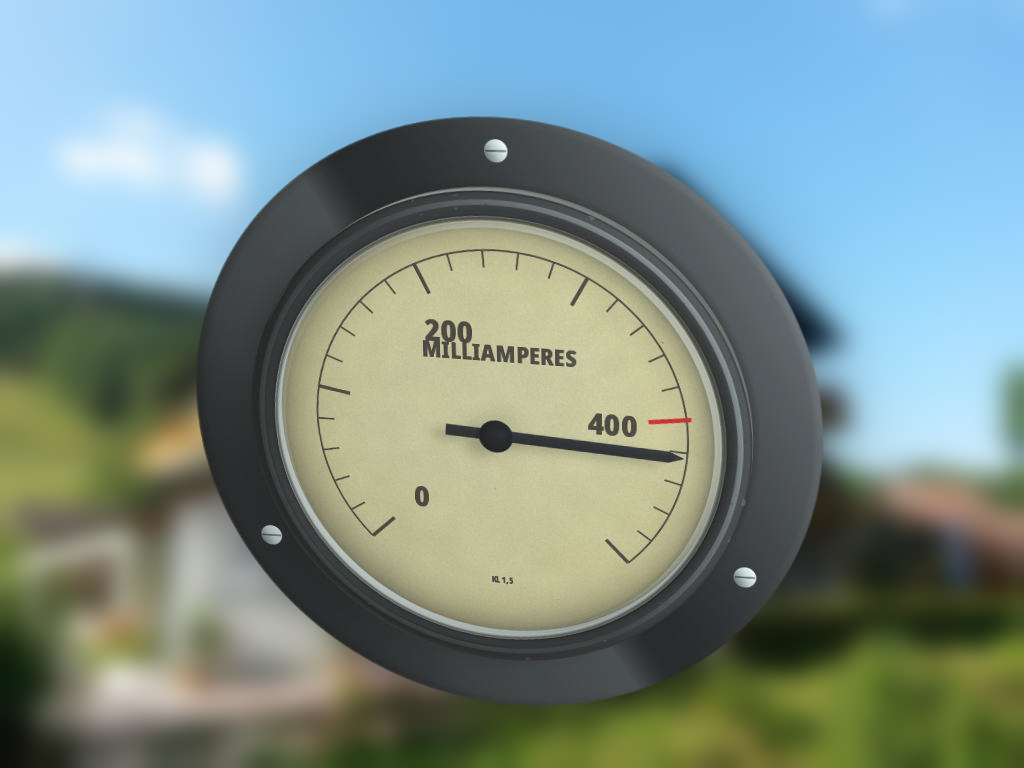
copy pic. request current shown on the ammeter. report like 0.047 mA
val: 420 mA
